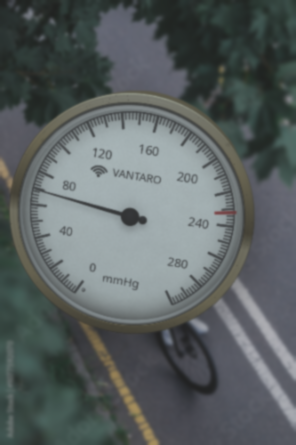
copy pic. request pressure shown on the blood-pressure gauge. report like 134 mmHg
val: 70 mmHg
